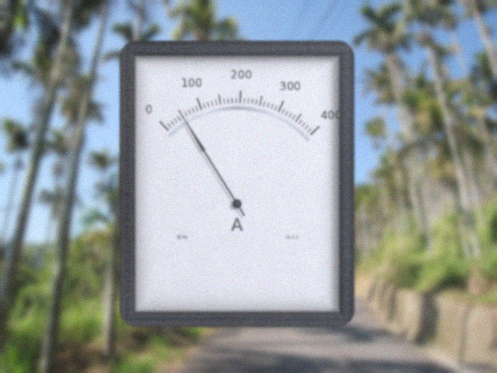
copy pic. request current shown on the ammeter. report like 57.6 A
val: 50 A
